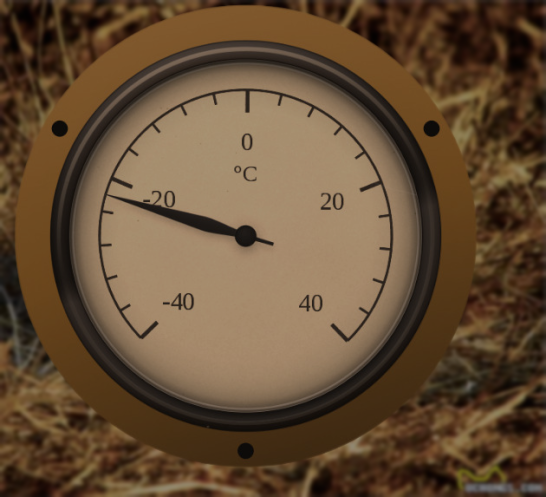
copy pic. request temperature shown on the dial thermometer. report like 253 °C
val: -22 °C
